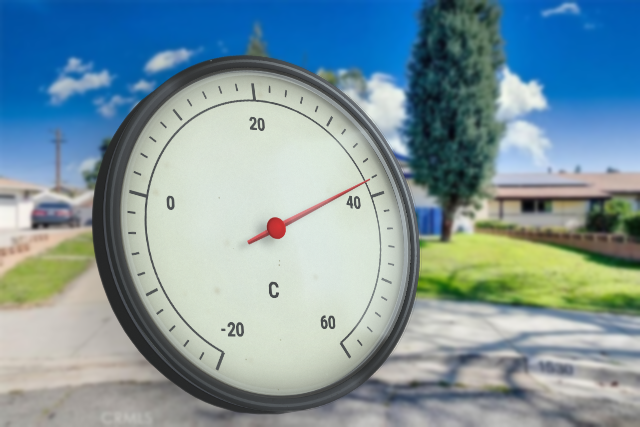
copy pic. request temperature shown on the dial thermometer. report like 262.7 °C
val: 38 °C
